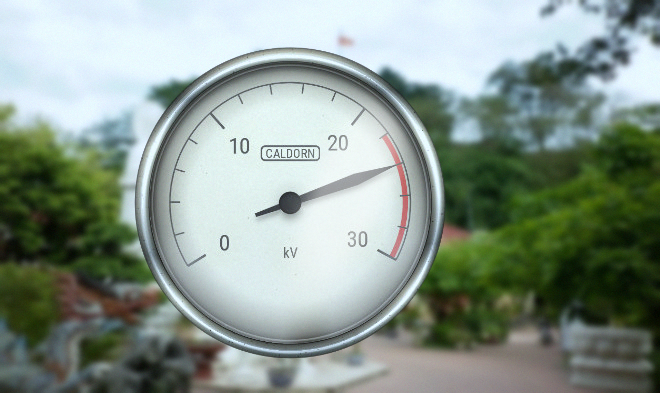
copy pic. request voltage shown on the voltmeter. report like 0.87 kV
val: 24 kV
